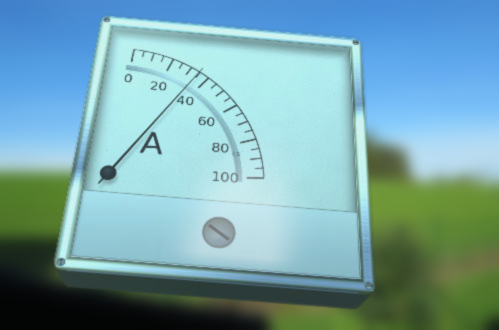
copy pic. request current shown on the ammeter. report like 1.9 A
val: 35 A
